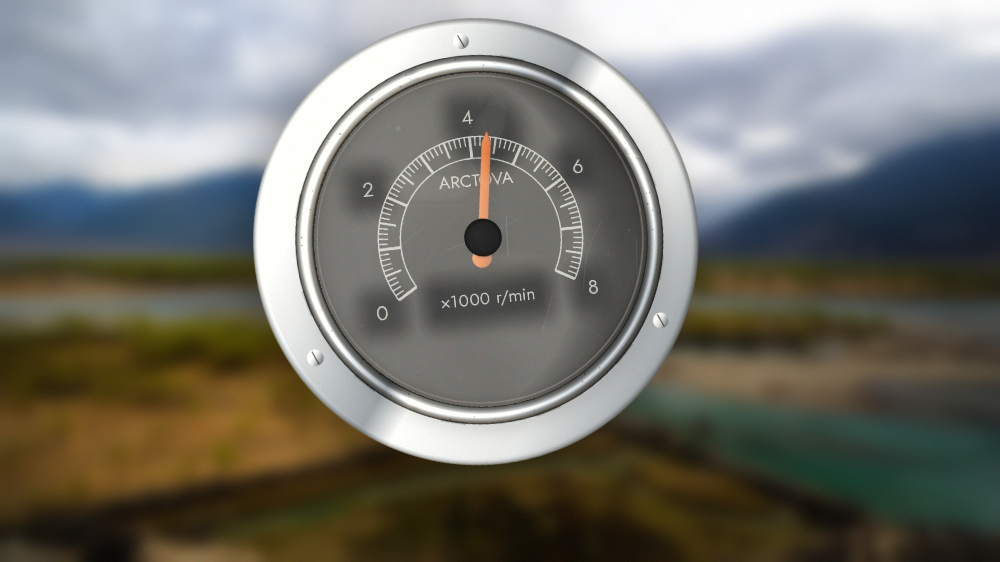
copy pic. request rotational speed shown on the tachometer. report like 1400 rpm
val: 4300 rpm
